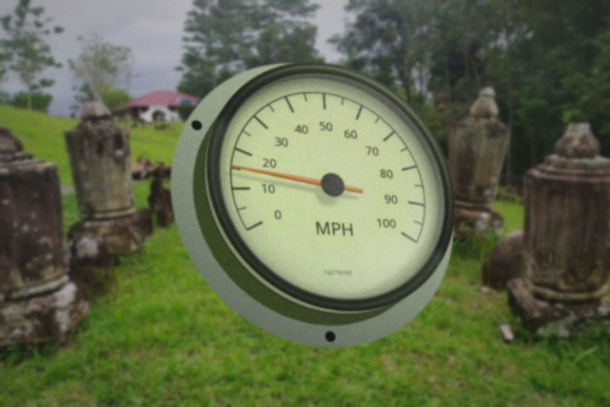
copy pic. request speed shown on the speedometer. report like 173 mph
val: 15 mph
